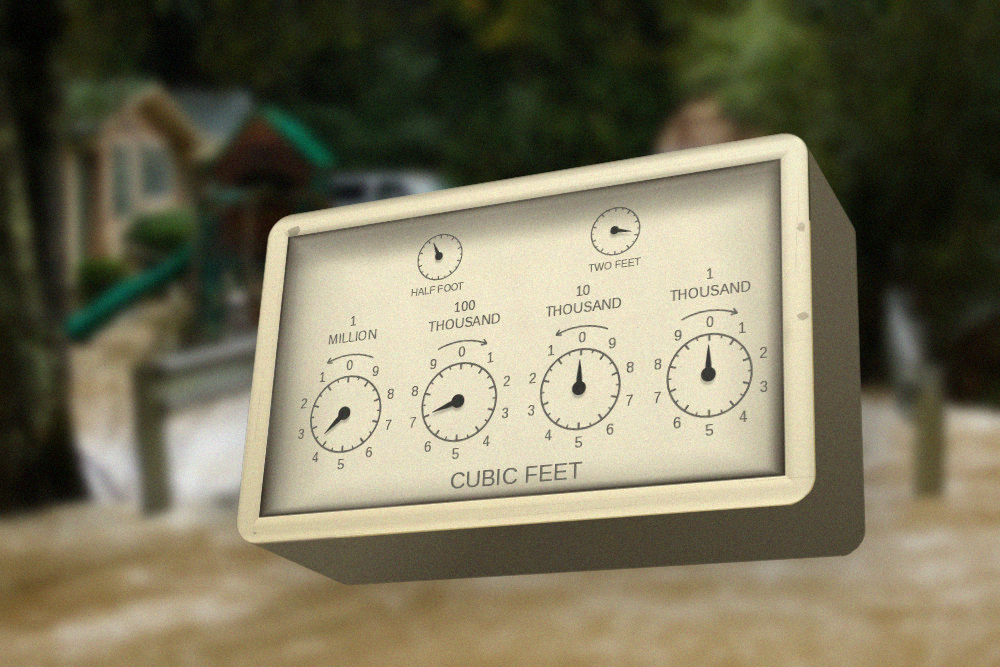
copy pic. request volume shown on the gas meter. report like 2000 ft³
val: 370000 ft³
